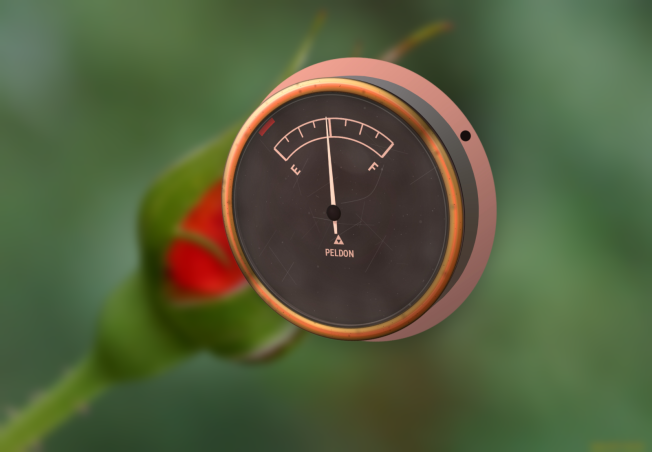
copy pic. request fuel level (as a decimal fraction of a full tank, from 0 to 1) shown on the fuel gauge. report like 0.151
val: 0.5
